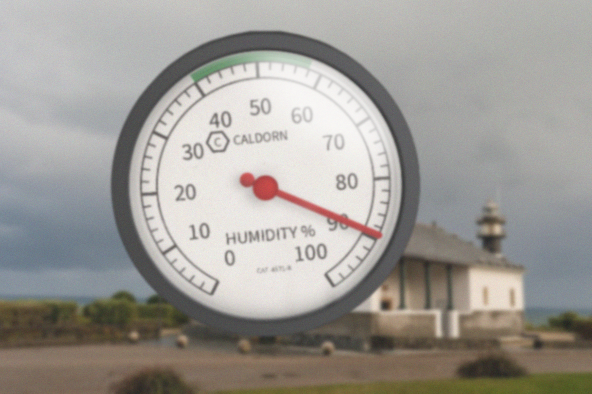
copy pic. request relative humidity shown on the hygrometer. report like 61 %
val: 89 %
